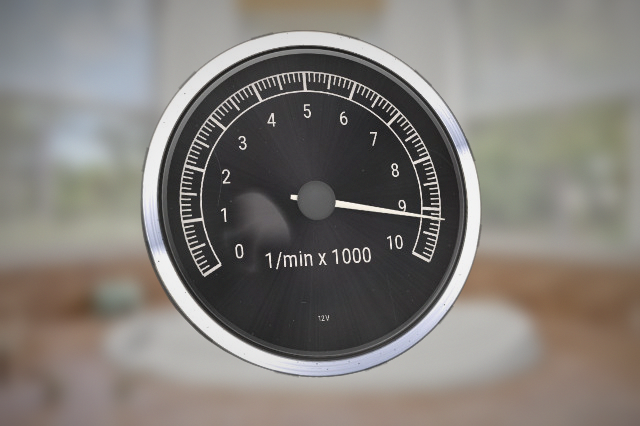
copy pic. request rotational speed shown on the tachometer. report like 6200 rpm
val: 9200 rpm
